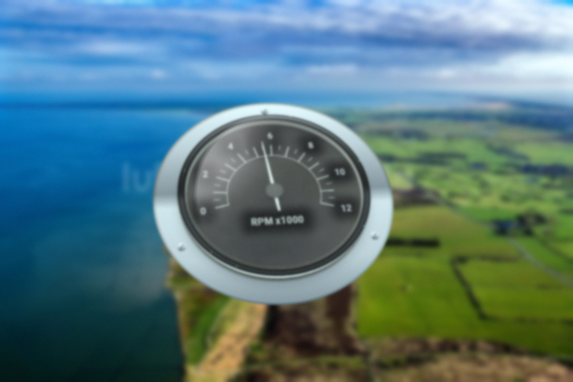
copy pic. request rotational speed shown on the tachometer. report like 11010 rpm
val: 5500 rpm
